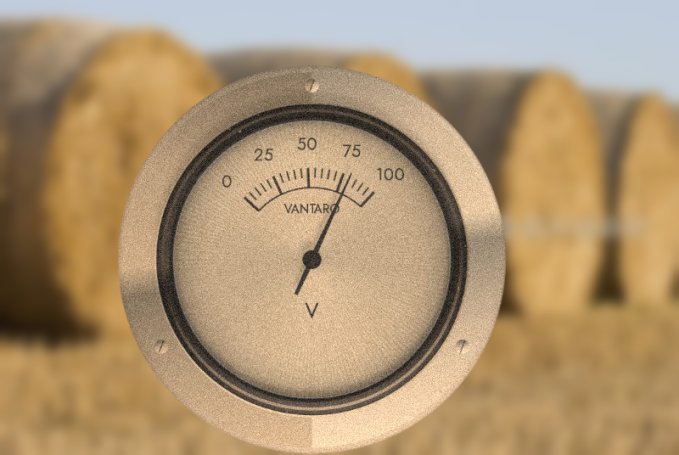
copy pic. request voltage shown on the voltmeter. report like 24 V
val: 80 V
